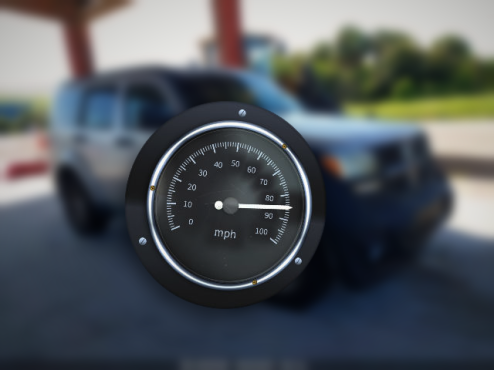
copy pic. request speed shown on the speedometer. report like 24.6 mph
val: 85 mph
